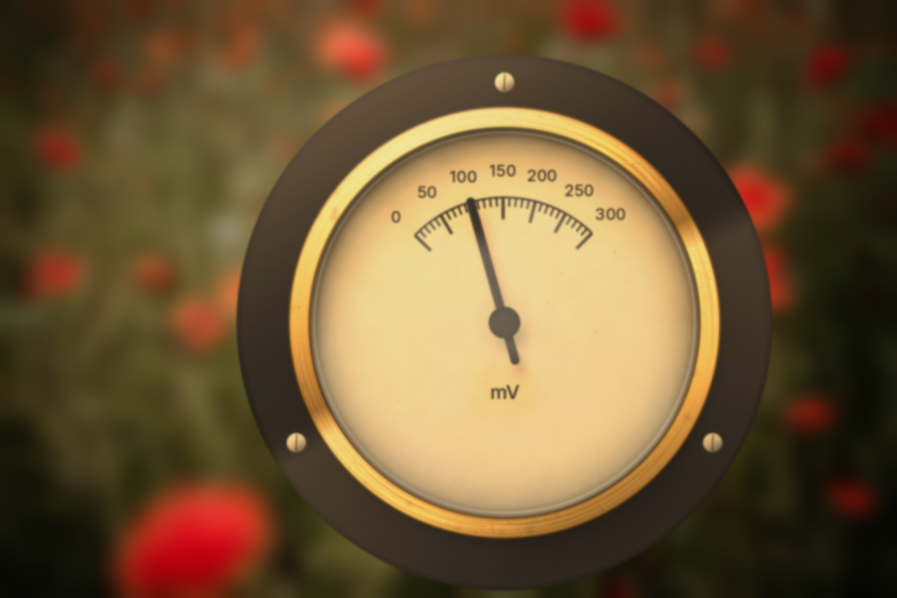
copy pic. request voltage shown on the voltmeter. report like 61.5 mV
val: 100 mV
